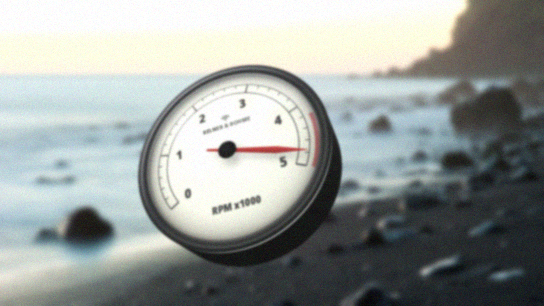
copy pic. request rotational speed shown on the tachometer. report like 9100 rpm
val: 4800 rpm
